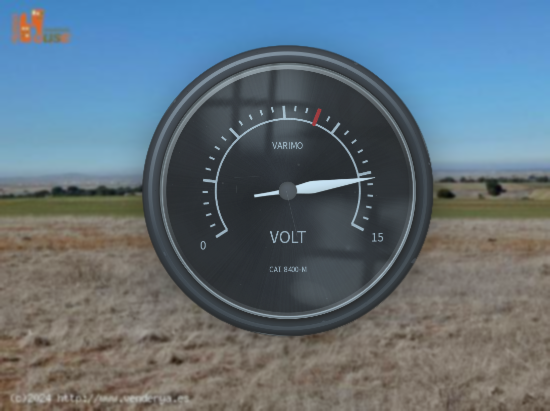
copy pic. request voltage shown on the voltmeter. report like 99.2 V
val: 12.75 V
